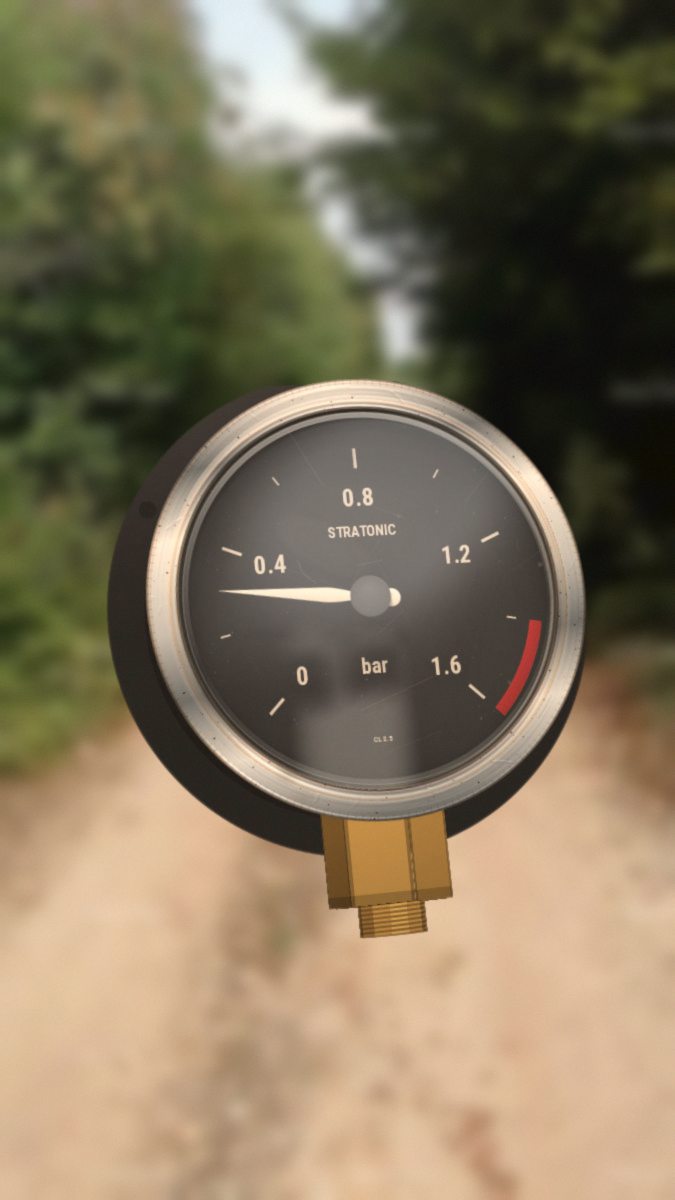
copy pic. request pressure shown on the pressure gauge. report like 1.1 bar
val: 0.3 bar
